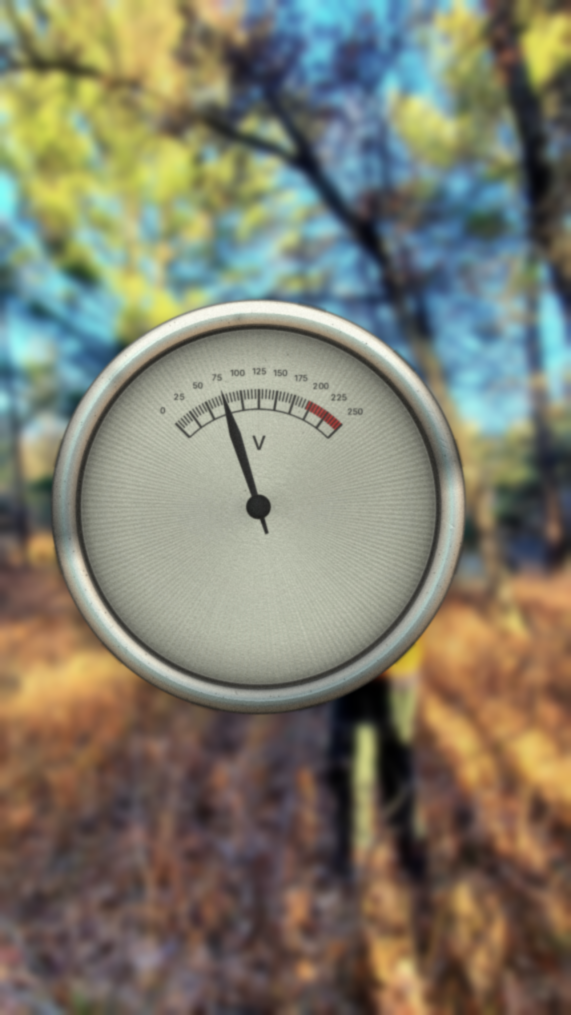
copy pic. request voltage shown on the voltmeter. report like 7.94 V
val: 75 V
